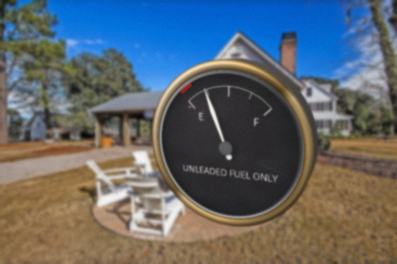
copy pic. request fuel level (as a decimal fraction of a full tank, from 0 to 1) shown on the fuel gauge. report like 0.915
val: 0.25
